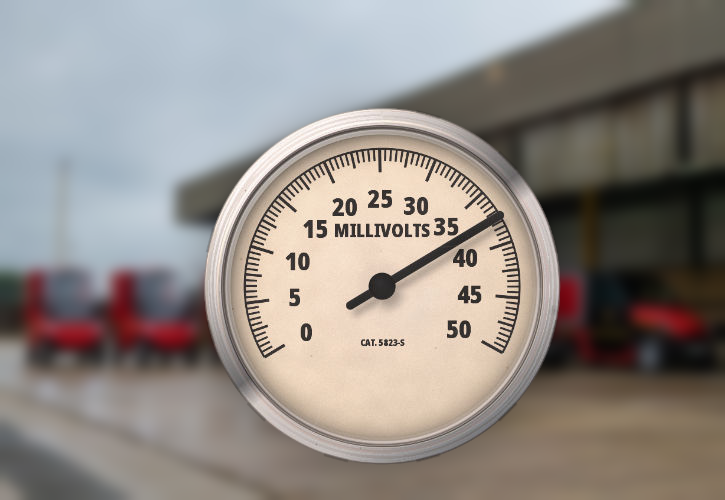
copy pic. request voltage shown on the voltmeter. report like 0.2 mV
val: 37.5 mV
